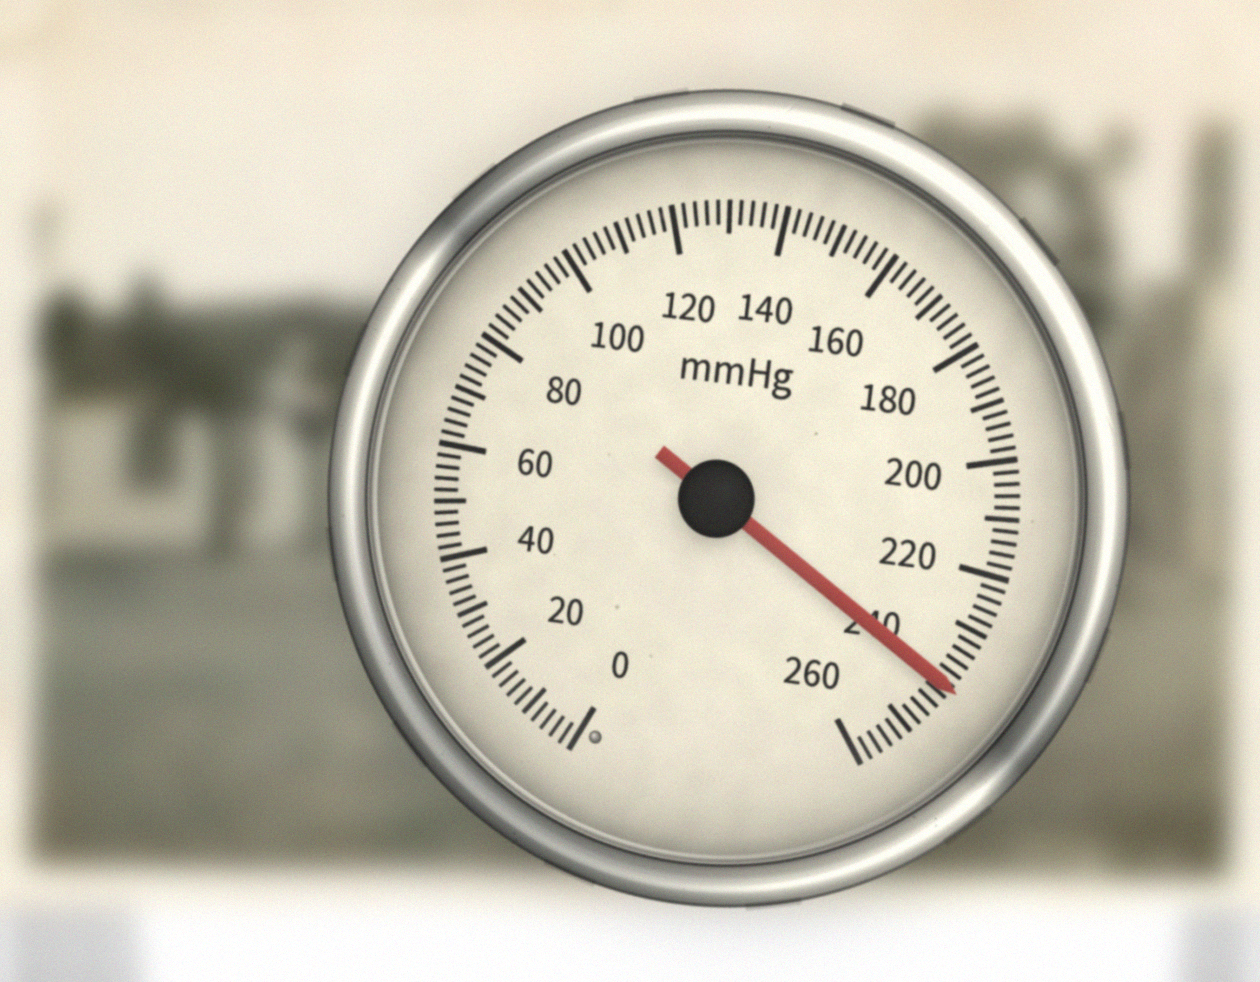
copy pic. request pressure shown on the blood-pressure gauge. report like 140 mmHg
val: 240 mmHg
